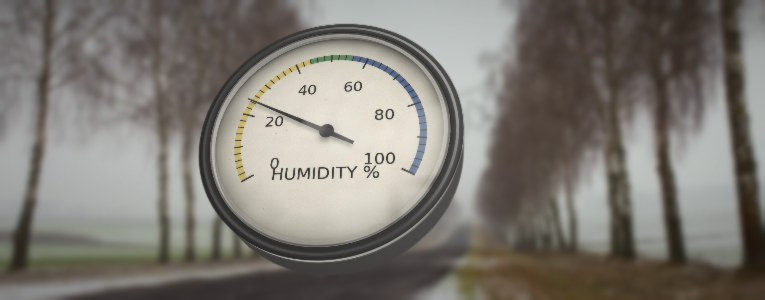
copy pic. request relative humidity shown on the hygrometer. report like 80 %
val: 24 %
